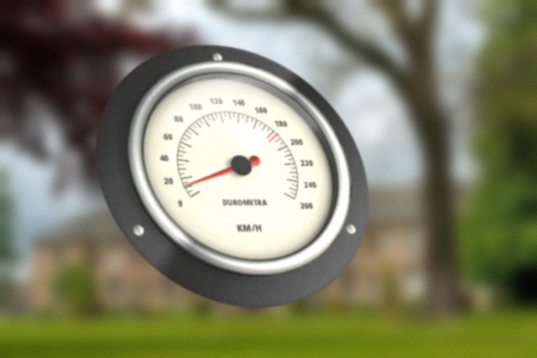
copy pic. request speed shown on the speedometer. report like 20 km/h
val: 10 km/h
